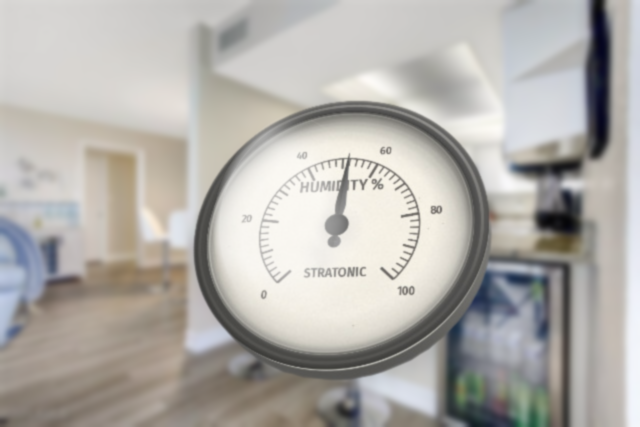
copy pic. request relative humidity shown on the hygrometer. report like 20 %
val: 52 %
